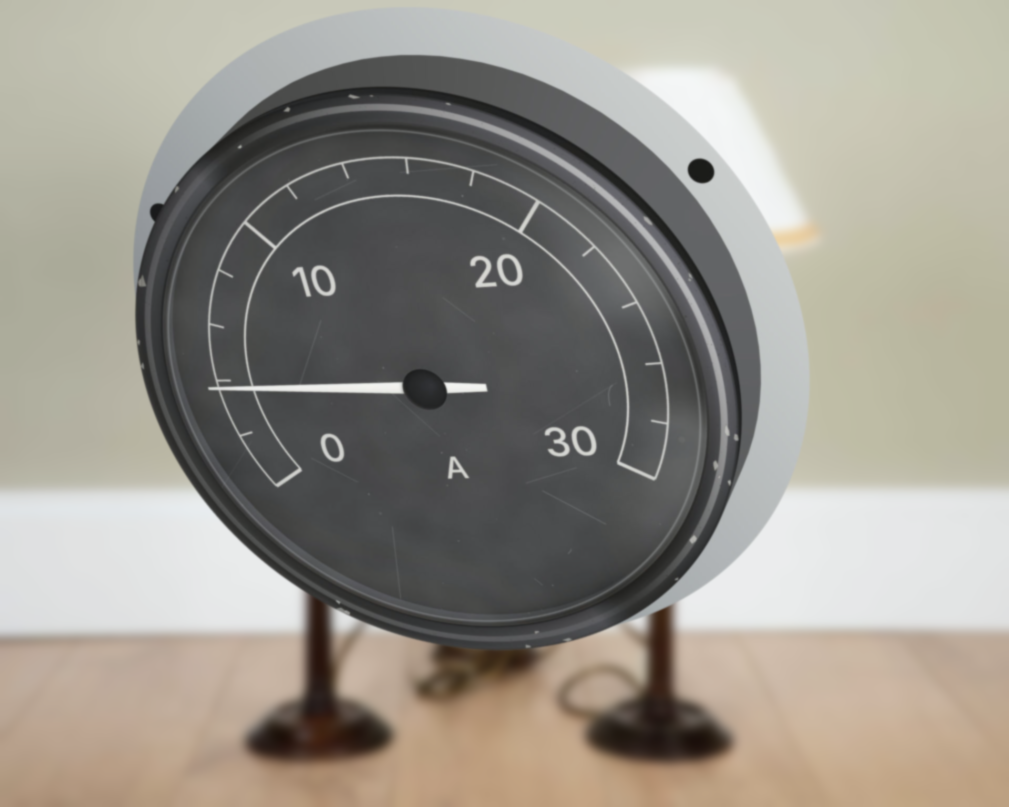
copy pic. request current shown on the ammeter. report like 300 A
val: 4 A
